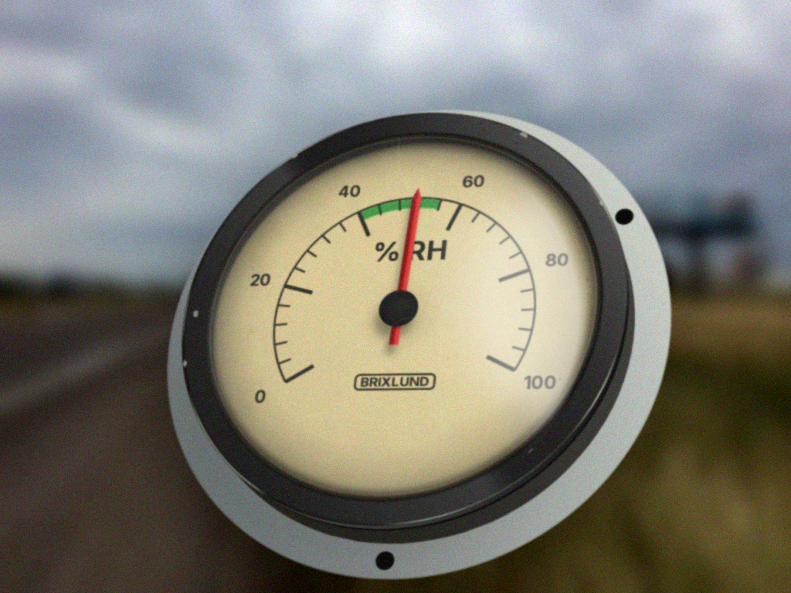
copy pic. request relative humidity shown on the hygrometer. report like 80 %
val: 52 %
